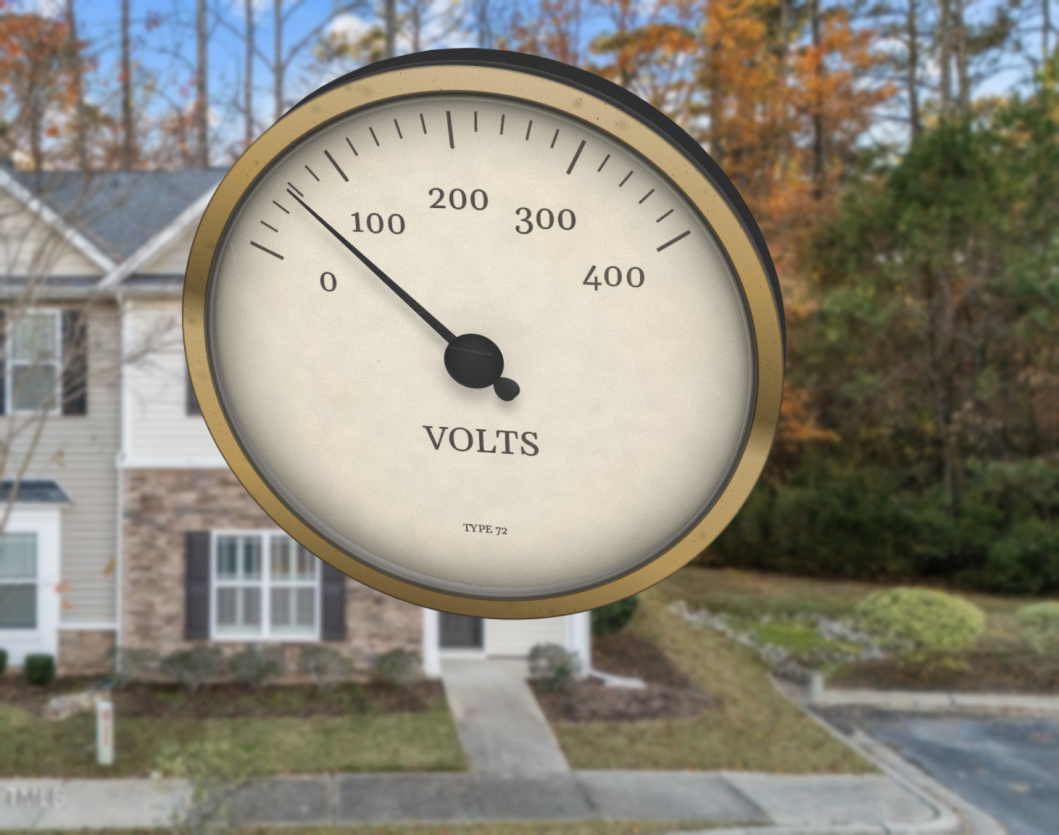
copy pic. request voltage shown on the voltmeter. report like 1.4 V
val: 60 V
